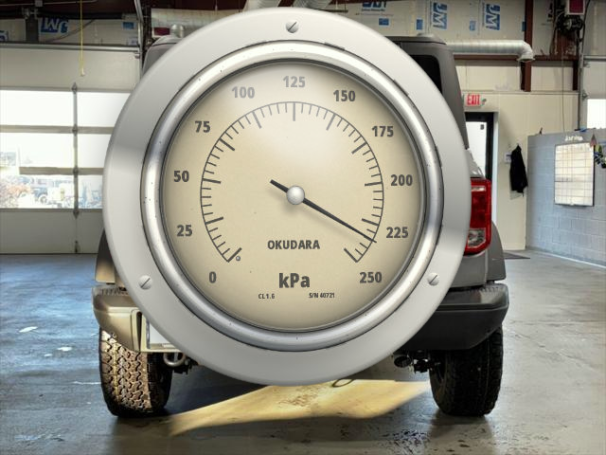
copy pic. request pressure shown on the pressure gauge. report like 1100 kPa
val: 235 kPa
